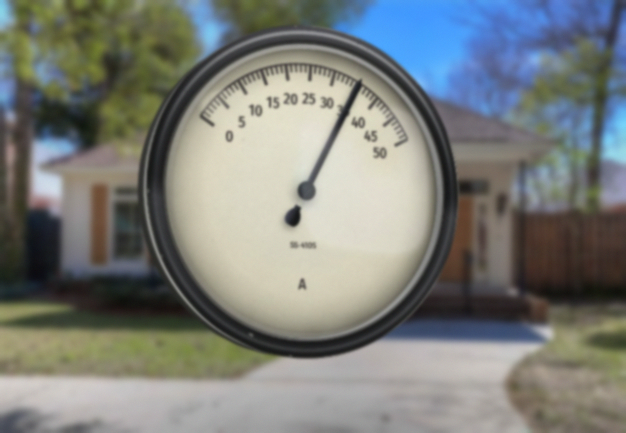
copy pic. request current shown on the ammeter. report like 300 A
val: 35 A
